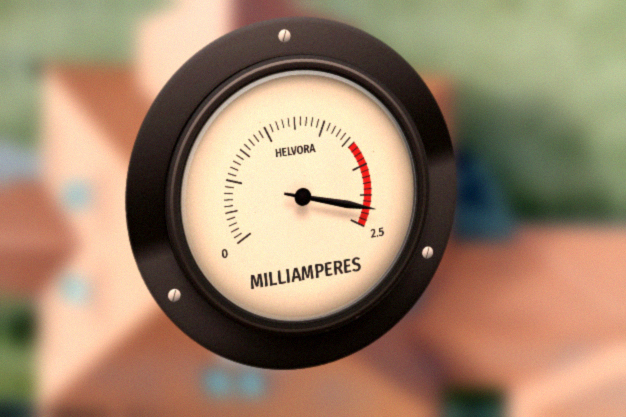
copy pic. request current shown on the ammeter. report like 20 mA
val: 2.35 mA
